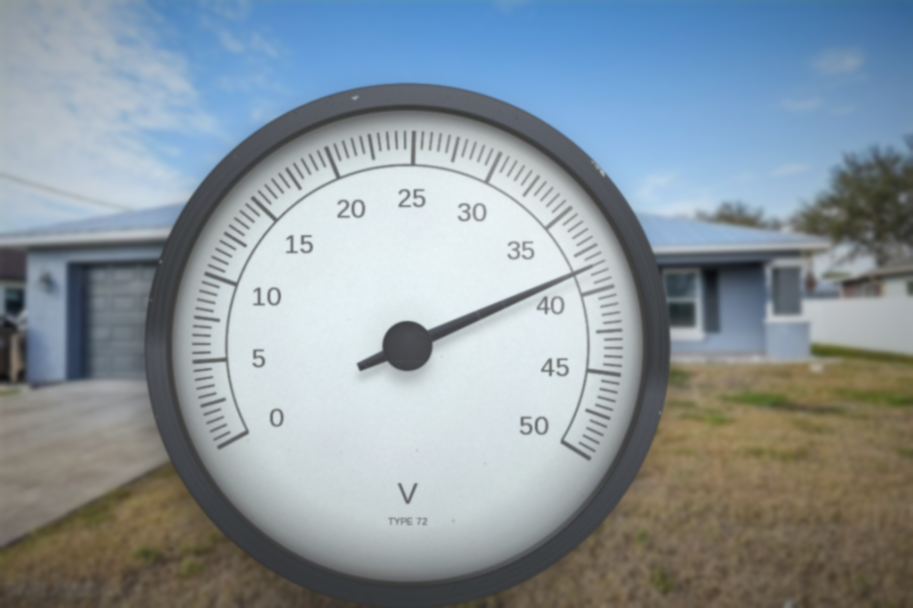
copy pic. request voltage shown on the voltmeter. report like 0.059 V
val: 38.5 V
